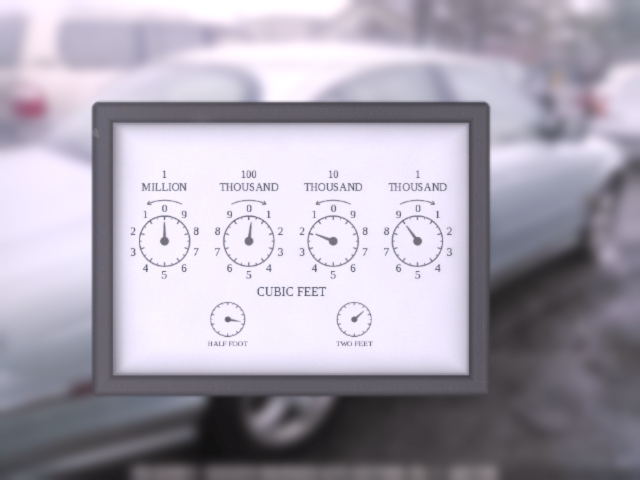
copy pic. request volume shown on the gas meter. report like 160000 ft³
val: 1900 ft³
